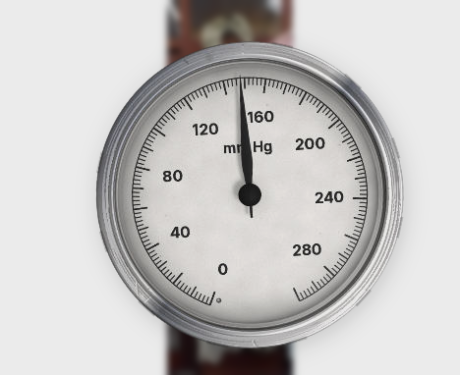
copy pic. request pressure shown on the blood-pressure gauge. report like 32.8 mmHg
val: 148 mmHg
